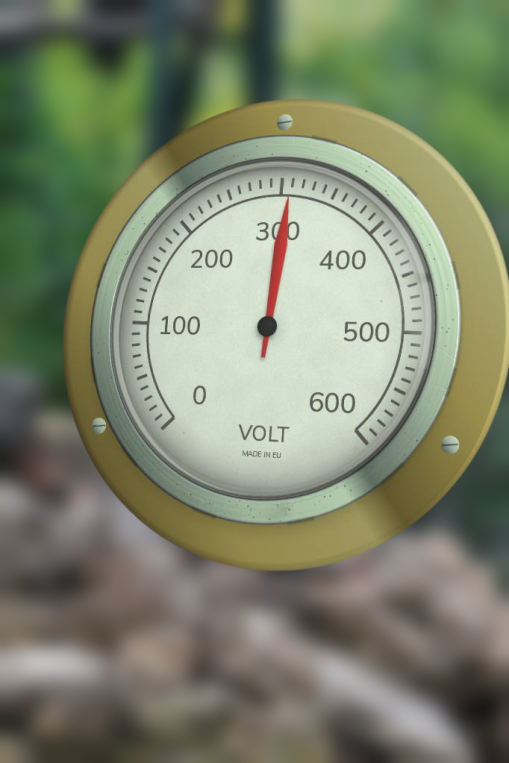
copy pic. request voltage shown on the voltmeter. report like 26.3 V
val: 310 V
